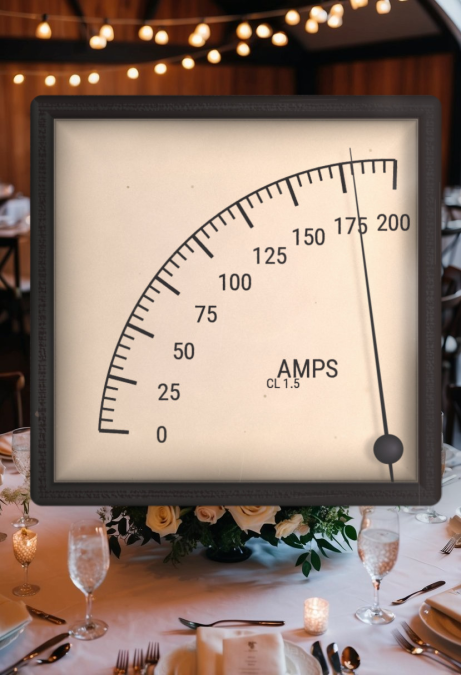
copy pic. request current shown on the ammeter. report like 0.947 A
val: 180 A
